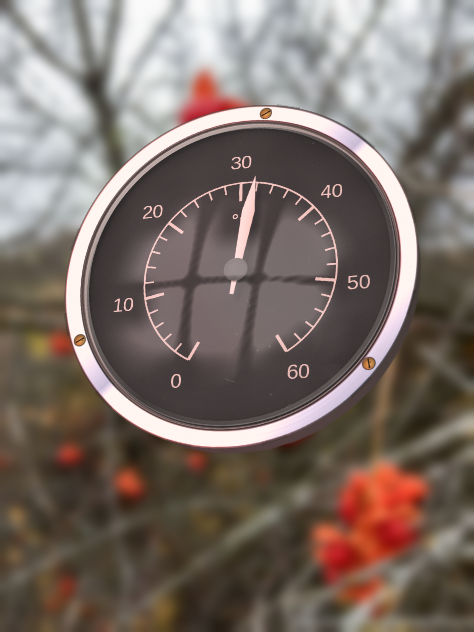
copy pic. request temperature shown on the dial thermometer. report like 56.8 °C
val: 32 °C
